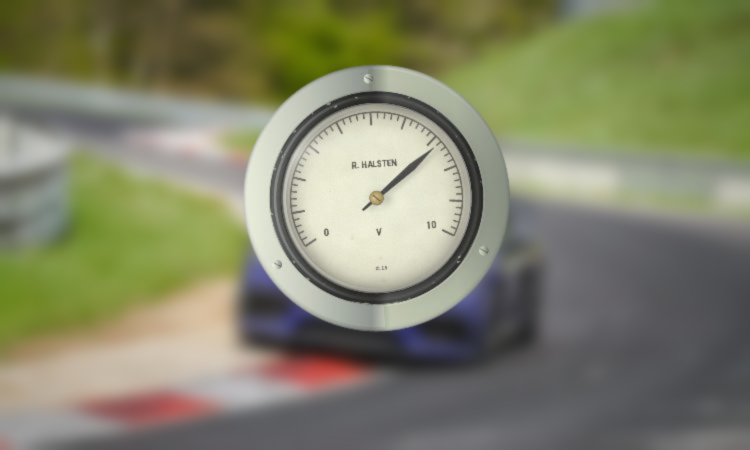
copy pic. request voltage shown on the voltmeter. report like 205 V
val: 7.2 V
